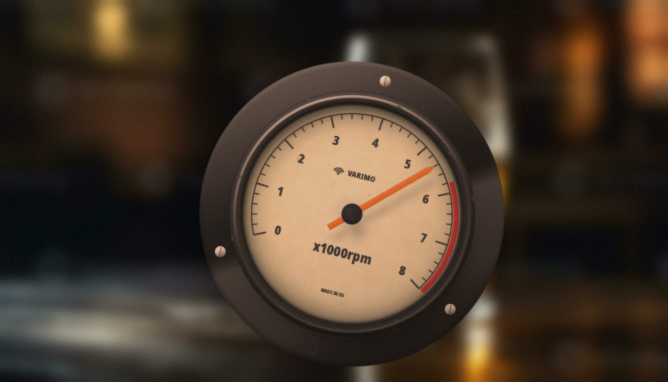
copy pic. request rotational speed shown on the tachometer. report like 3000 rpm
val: 5400 rpm
